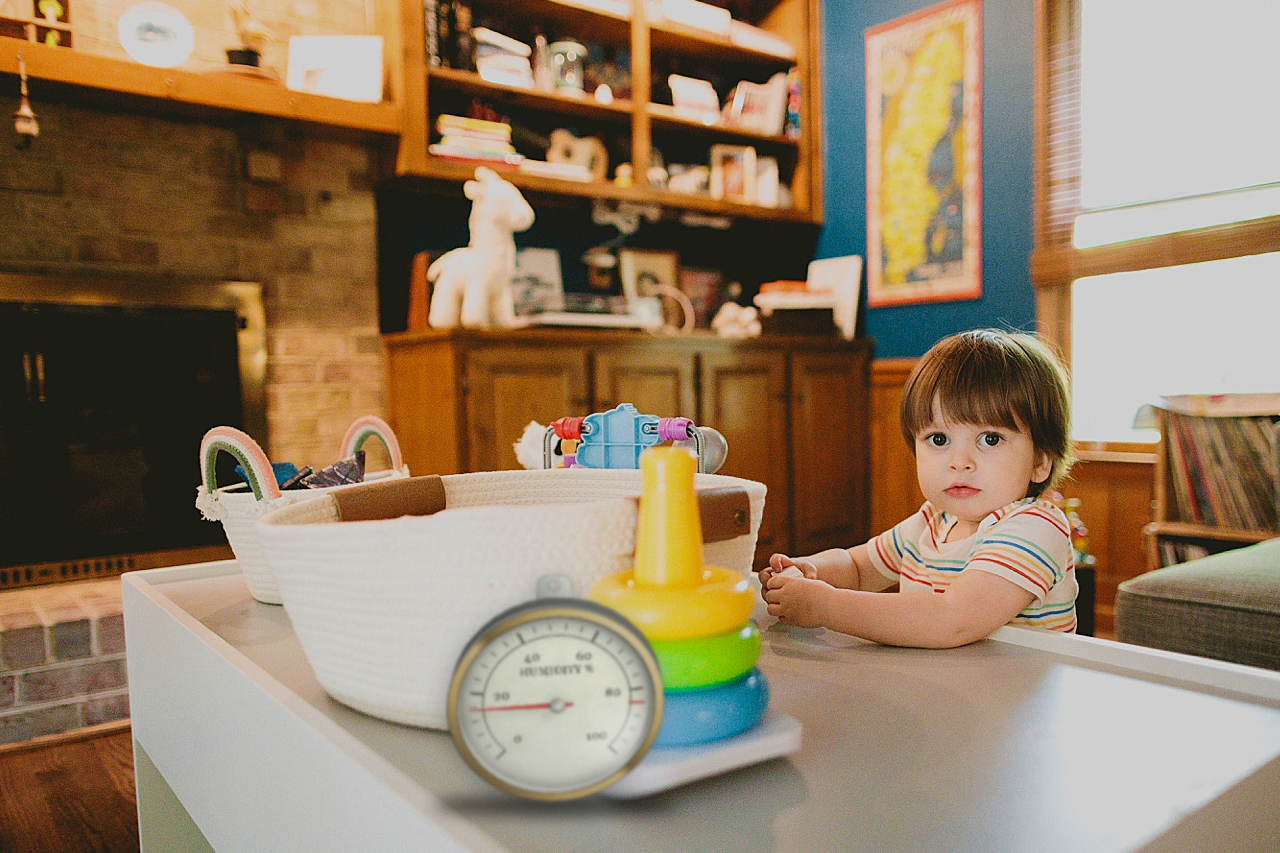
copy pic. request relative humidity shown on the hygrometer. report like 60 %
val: 16 %
